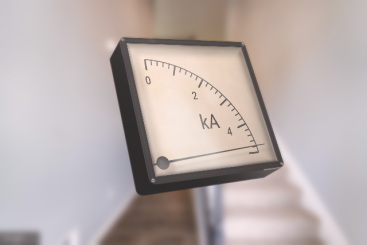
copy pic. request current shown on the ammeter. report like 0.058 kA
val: 4.8 kA
